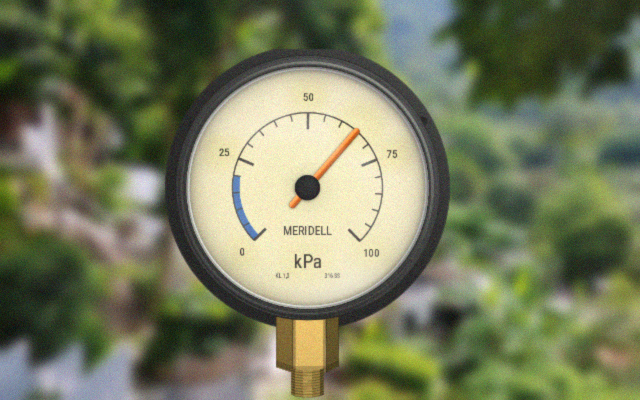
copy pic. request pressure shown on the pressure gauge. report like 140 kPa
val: 65 kPa
